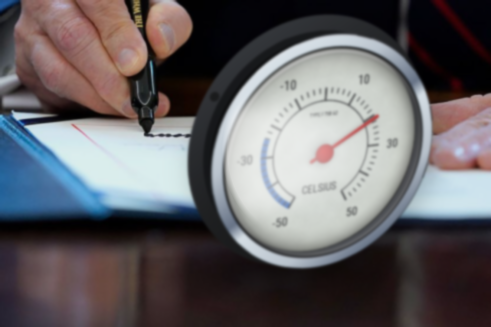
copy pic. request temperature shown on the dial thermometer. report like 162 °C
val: 20 °C
